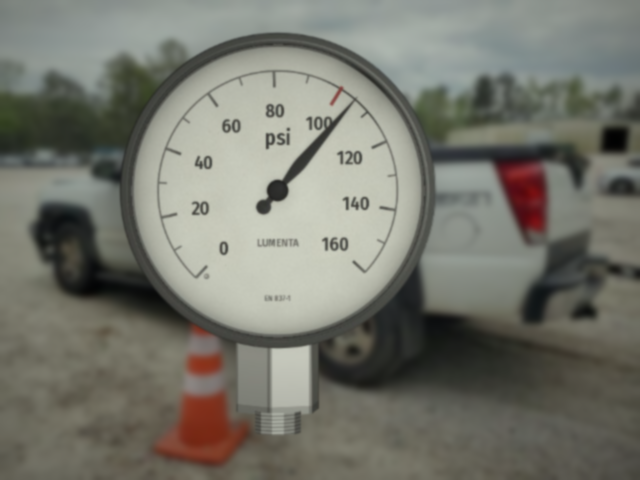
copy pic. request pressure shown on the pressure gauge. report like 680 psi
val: 105 psi
